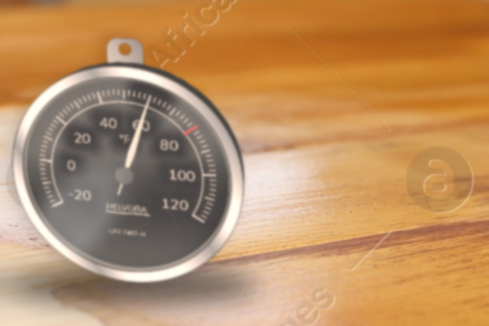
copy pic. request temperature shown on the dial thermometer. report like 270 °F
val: 60 °F
